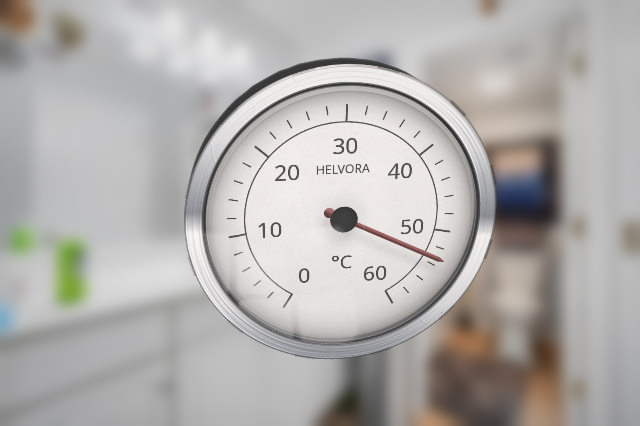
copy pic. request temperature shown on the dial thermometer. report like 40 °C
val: 53 °C
